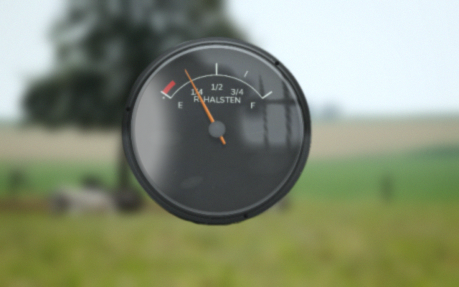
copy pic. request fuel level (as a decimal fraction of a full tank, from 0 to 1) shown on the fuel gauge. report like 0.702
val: 0.25
